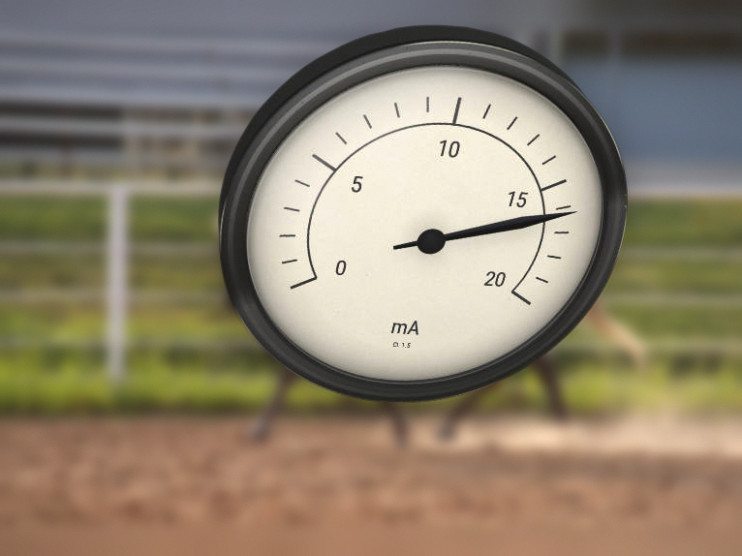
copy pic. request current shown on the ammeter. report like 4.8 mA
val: 16 mA
